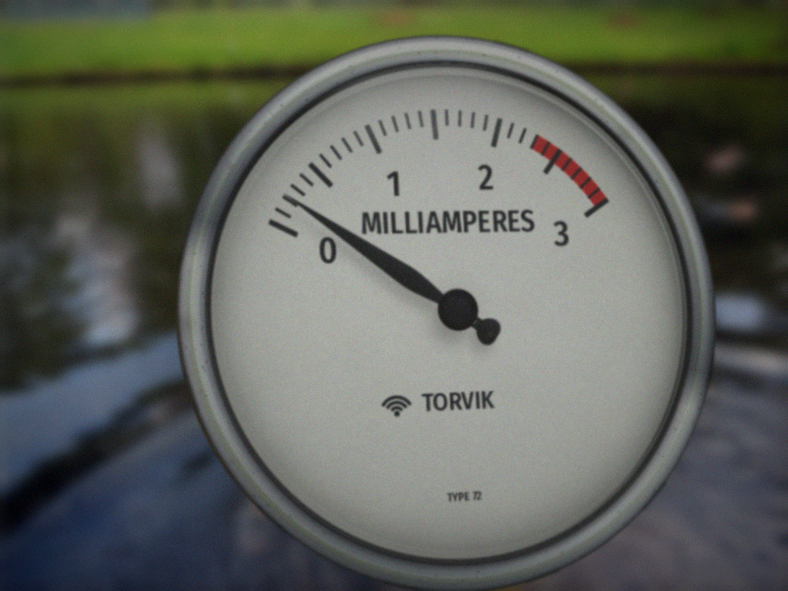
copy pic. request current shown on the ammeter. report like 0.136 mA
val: 0.2 mA
